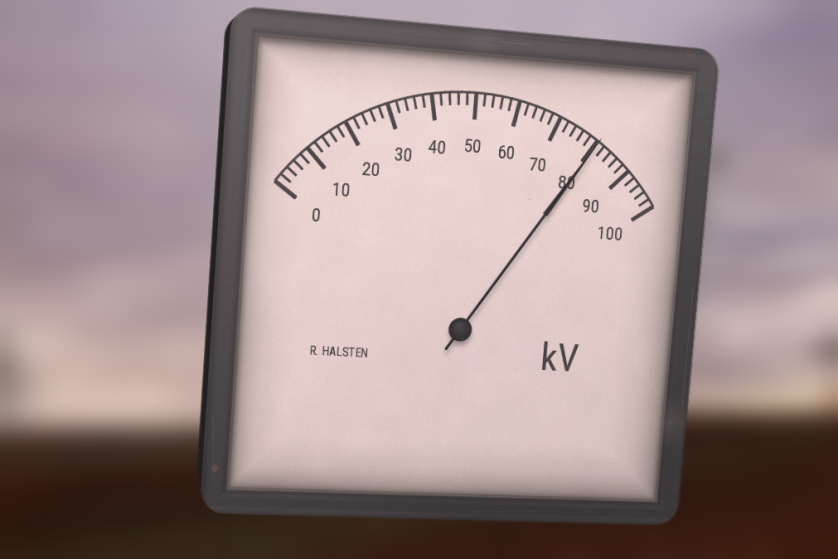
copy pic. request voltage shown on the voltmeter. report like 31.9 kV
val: 80 kV
